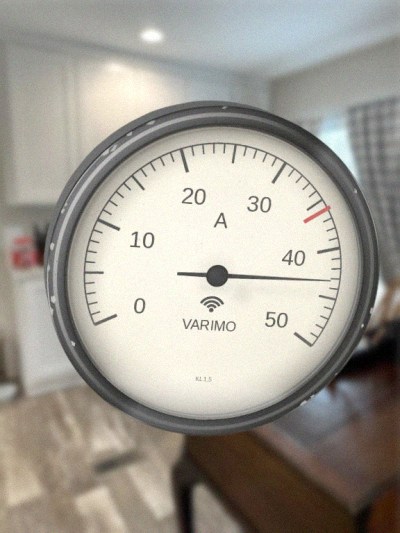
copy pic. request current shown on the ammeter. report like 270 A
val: 43 A
